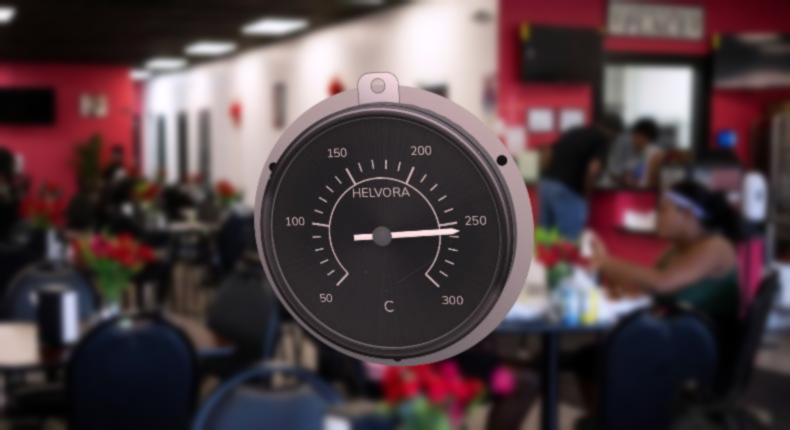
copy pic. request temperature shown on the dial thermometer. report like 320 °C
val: 255 °C
